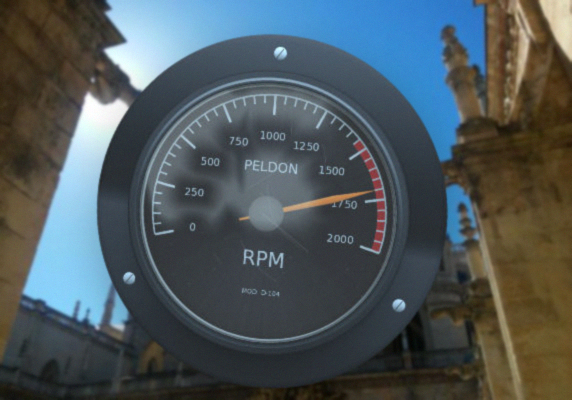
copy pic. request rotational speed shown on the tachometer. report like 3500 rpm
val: 1700 rpm
